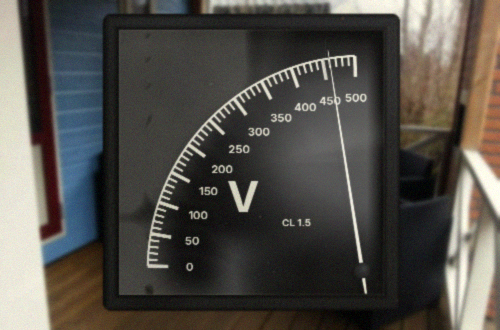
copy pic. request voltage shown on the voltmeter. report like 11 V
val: 460 V
